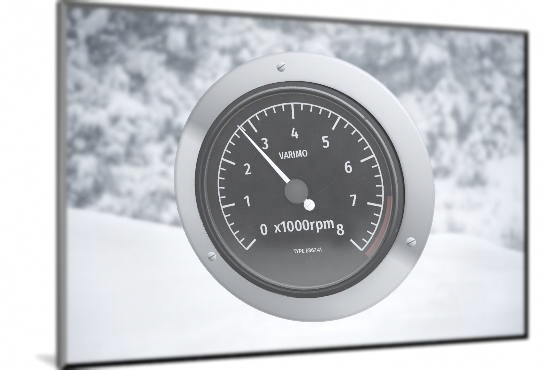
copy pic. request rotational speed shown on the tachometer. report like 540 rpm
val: 2800 rpm
